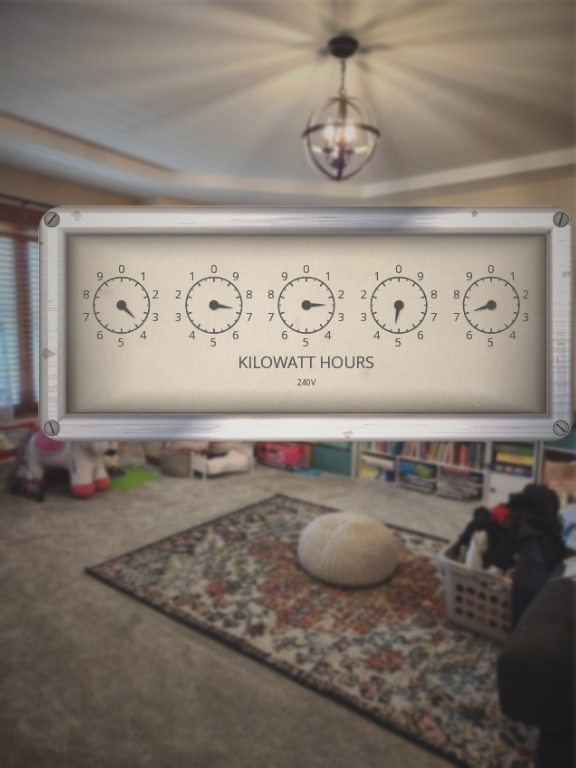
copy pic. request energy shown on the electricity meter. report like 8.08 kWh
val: 37247 kWh
